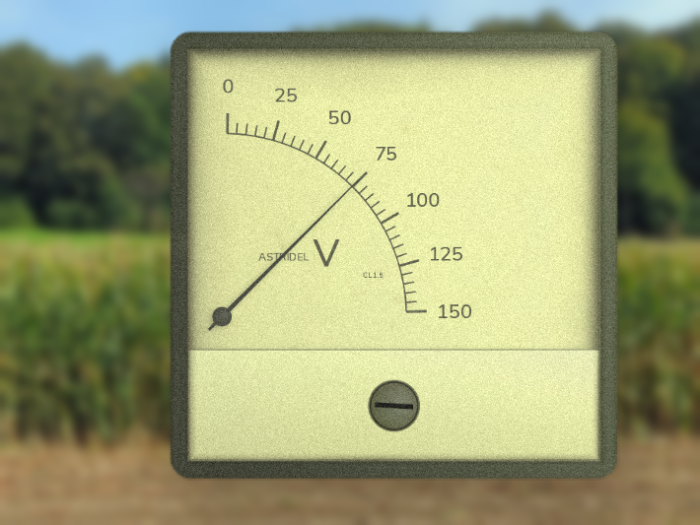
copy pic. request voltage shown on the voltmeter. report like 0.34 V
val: 75 V
